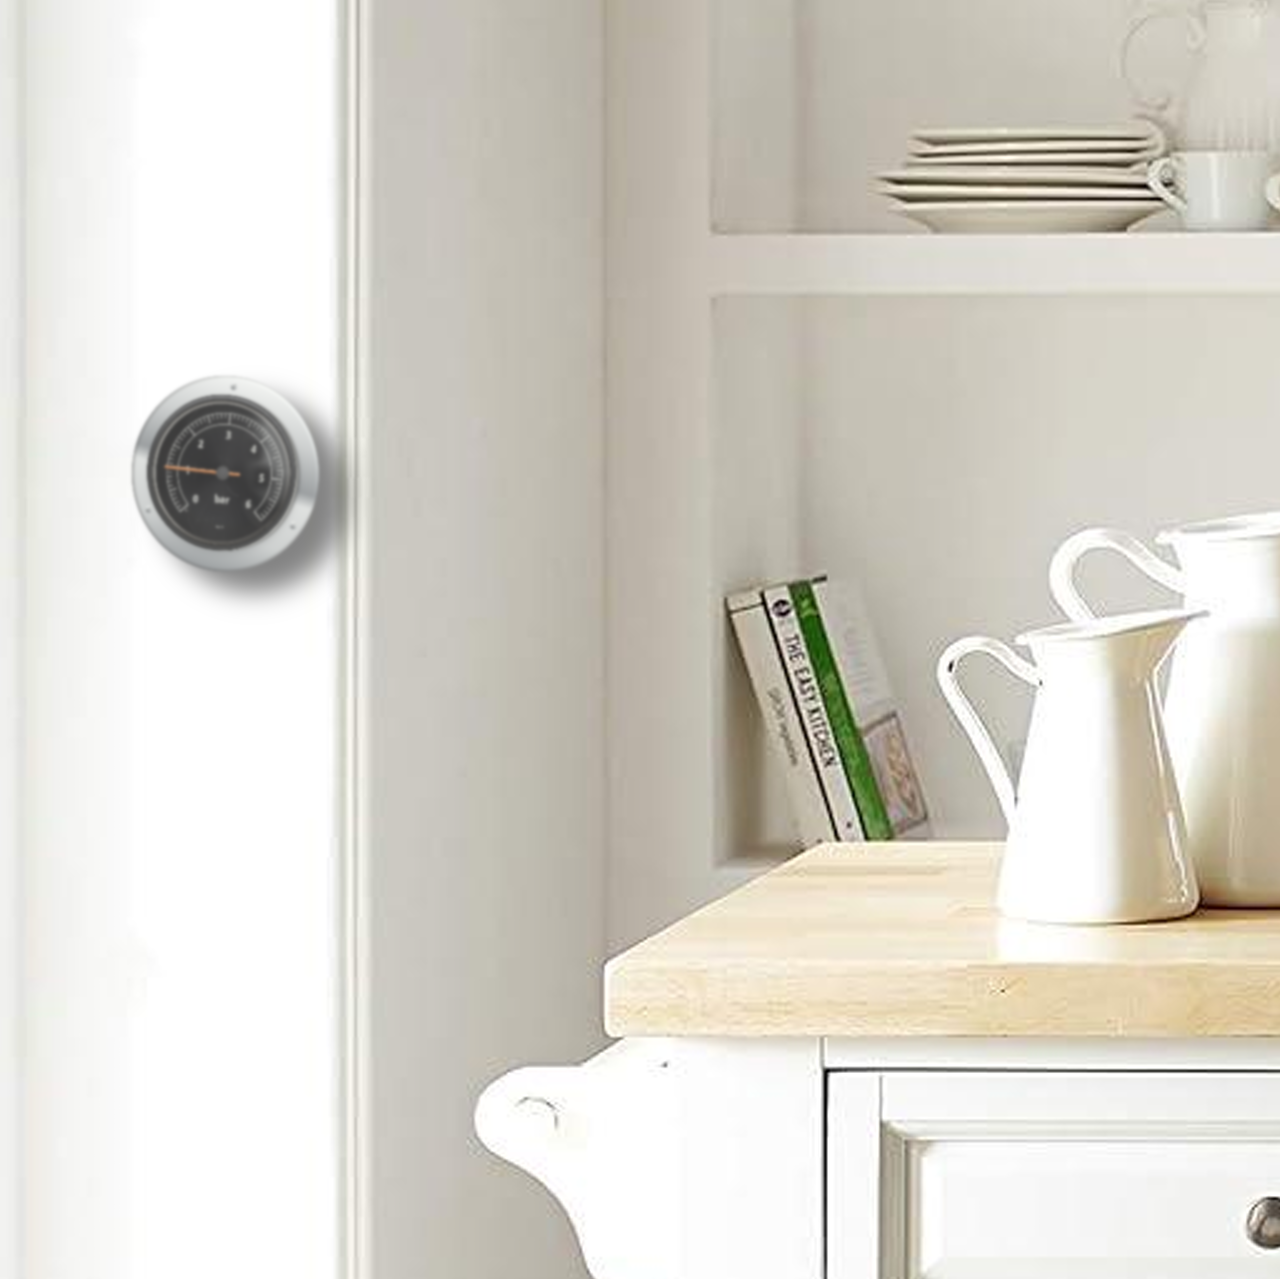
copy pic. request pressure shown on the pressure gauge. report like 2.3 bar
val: 1 bar
